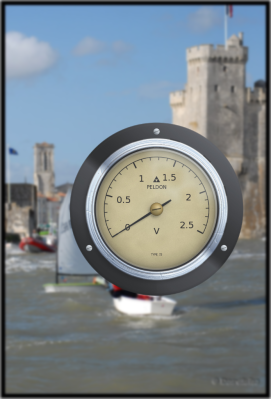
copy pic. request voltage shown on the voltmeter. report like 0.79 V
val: 0 V
